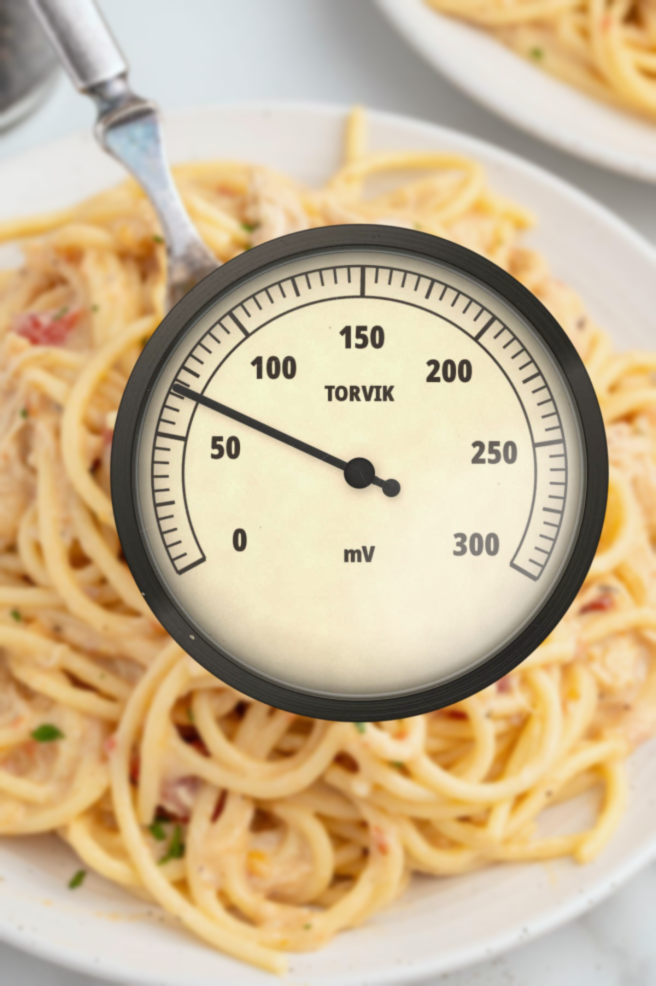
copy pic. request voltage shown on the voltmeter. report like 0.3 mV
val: 67.5 mV
